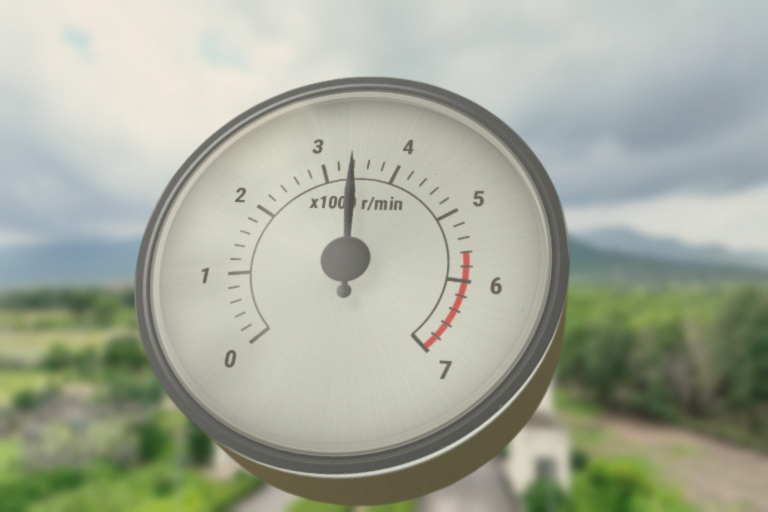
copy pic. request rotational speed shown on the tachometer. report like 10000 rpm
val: 3400 rpm
